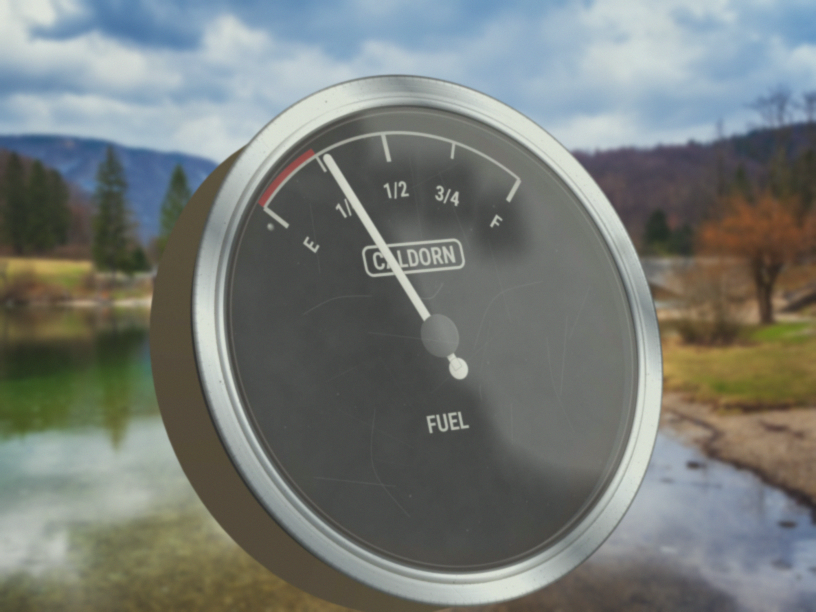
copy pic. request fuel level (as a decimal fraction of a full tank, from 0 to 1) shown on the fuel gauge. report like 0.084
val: 0.25
